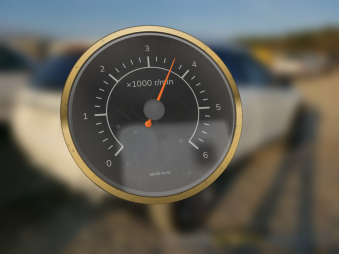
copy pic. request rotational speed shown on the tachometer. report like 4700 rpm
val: 3600 rpm
